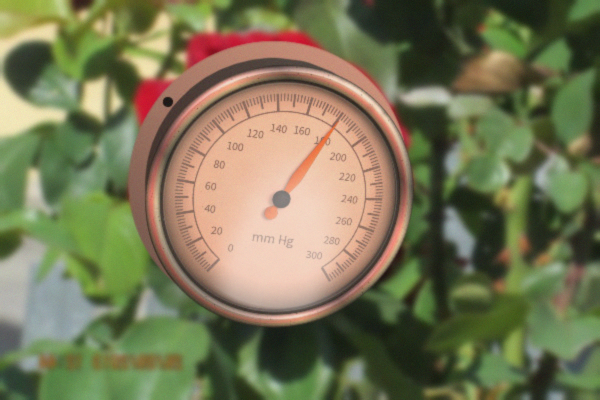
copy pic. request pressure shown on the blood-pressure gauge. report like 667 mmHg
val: 180 mmHg
